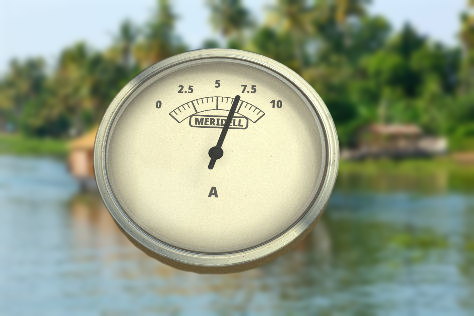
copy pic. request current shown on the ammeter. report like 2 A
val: 7 A
